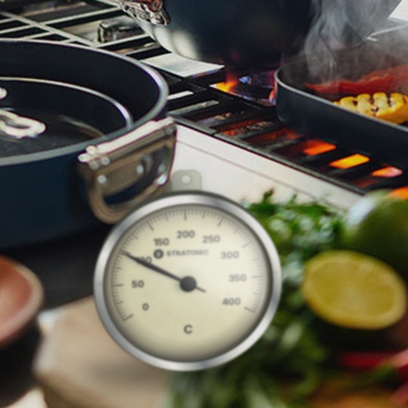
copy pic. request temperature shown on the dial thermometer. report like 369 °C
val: 100 °C
